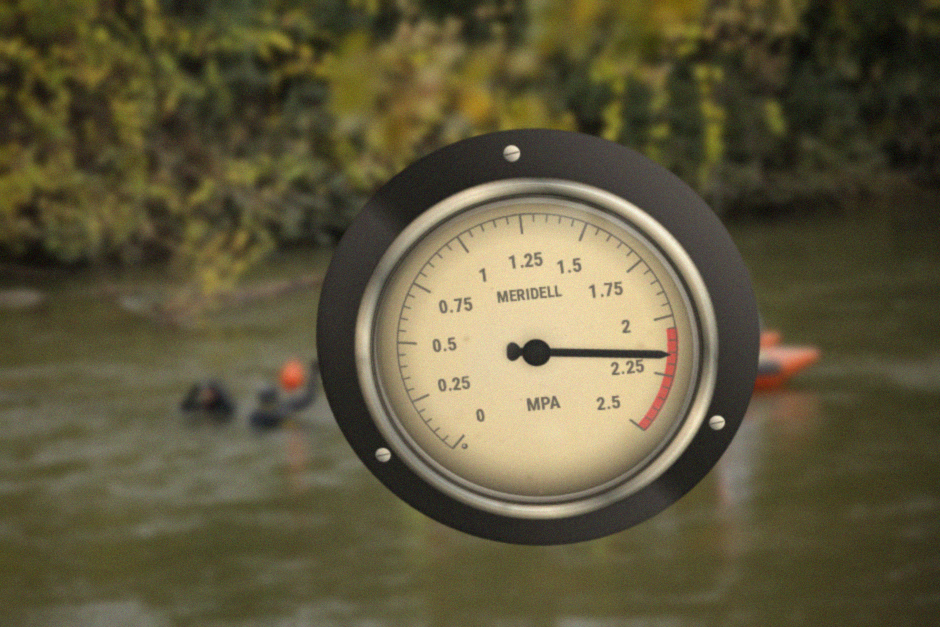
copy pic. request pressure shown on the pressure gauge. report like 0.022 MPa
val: 2.15 MPa
